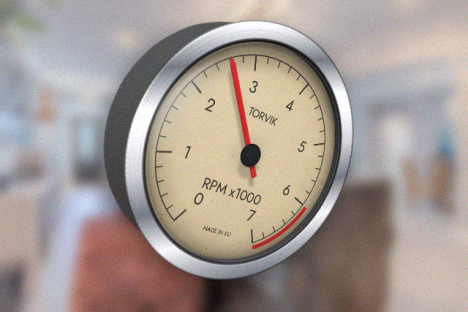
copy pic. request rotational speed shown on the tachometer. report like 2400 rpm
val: 2600 rpm
